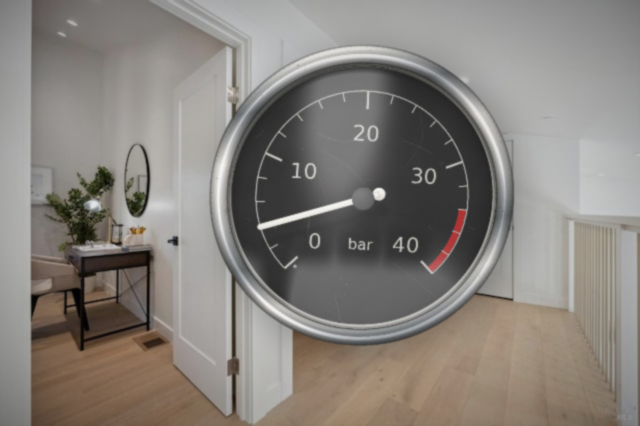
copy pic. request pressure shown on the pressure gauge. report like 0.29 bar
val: 4 bar
